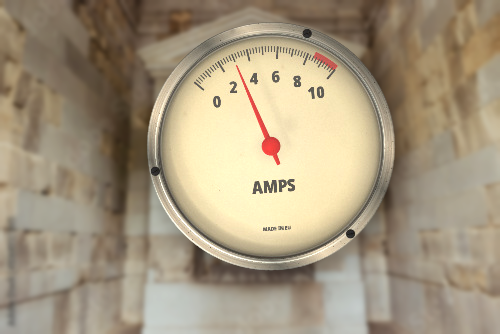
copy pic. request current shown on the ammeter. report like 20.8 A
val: 3 A
